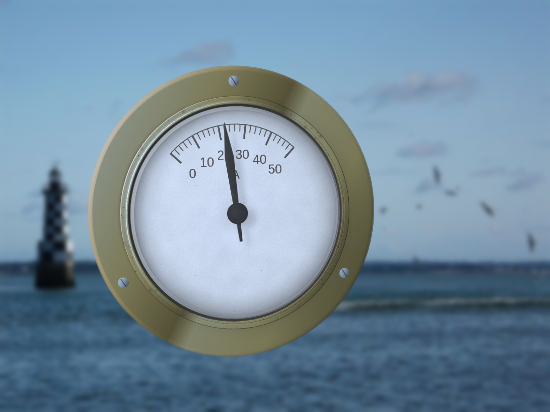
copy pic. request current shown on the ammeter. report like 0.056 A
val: 22 A
